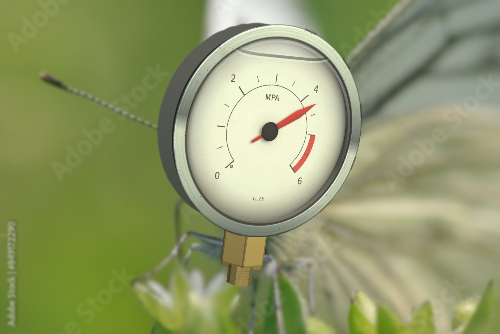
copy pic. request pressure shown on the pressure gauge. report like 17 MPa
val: 4.25 MPa
